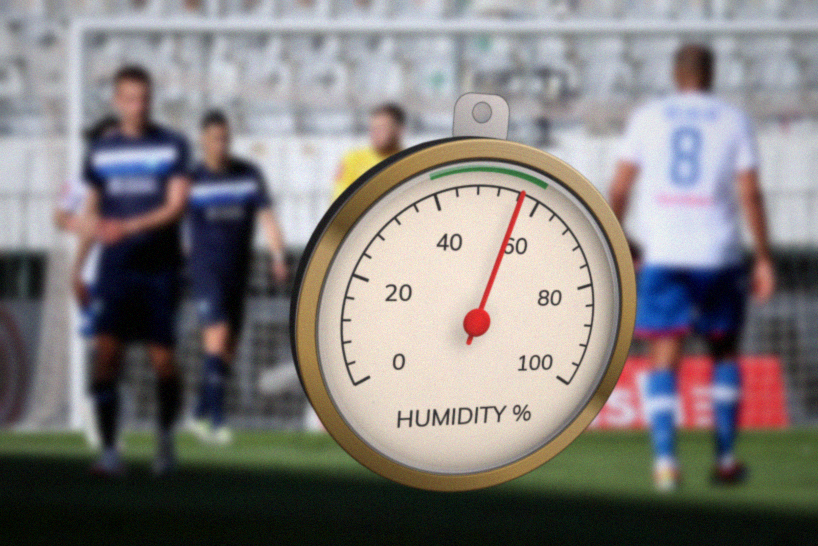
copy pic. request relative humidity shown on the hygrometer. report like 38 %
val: 56 %
